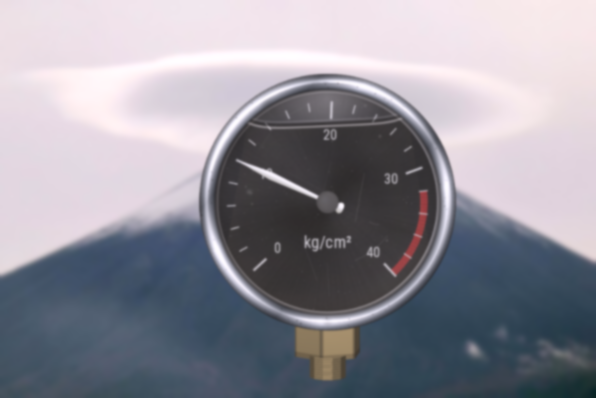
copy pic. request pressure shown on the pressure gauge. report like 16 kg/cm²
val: 10 kg/cm²
